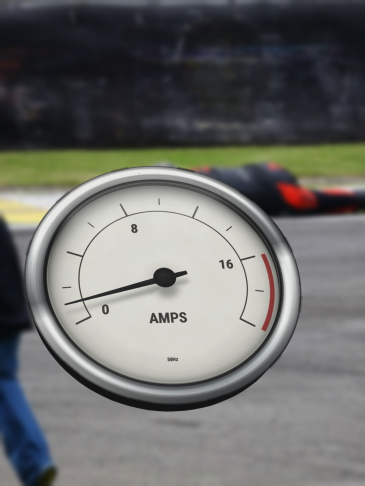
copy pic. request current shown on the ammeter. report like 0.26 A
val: 1 A
